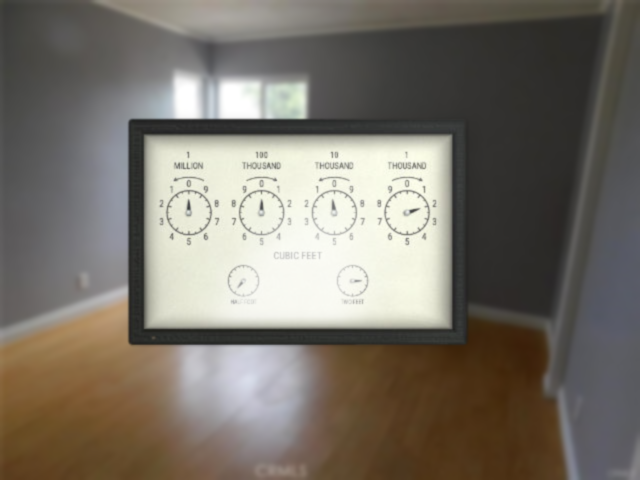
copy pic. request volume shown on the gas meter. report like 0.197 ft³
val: 200 ft³
